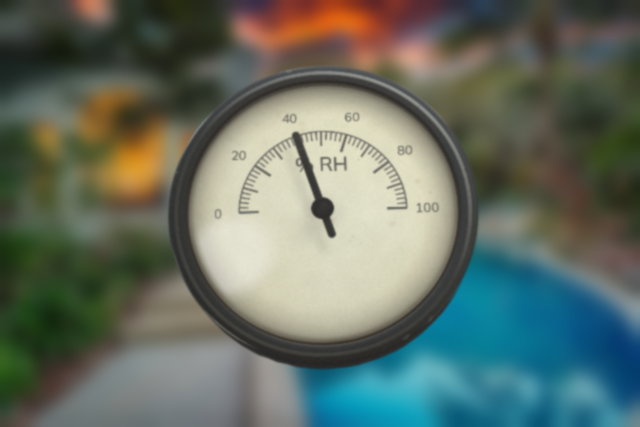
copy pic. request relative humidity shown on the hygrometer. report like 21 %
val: 40 %
